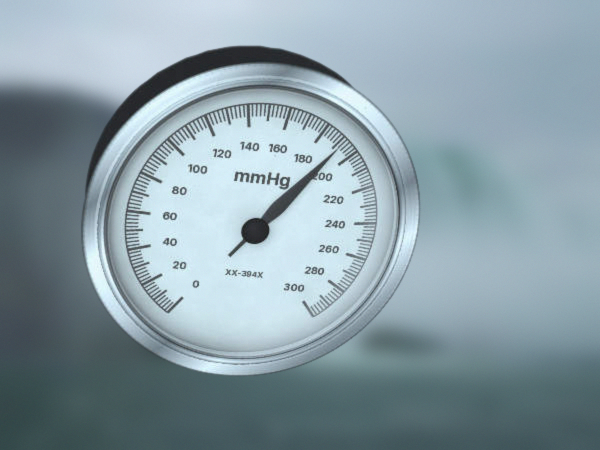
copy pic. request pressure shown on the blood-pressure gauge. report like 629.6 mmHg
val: 190 mmHg
